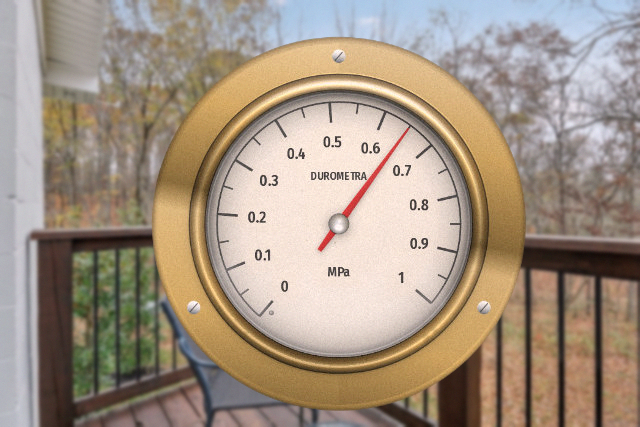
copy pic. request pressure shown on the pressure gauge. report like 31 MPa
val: 0.65 MPa
